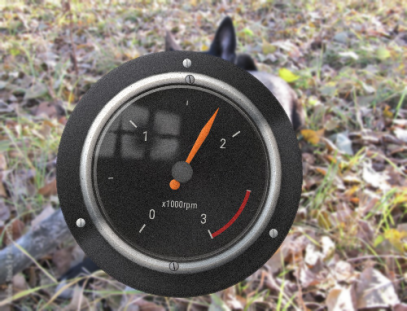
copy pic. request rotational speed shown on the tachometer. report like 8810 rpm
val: 1750 rpm
